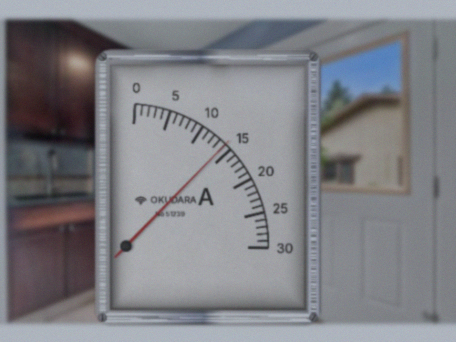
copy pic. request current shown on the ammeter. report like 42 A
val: 14 A
